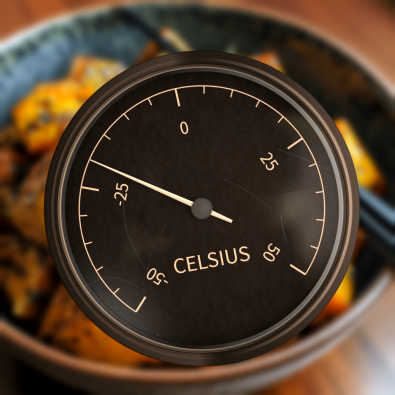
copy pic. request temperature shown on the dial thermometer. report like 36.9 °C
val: -20 °C
